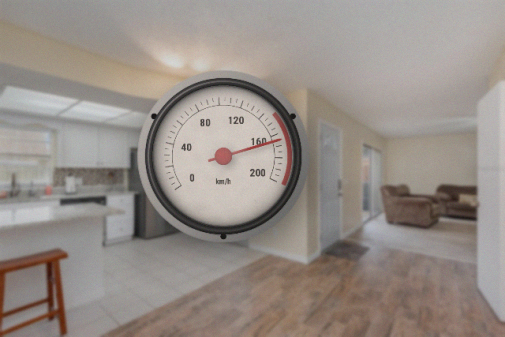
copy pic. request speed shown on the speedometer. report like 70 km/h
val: 165 km/h
